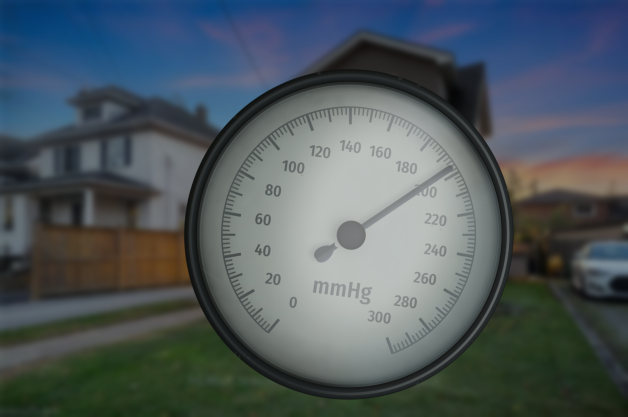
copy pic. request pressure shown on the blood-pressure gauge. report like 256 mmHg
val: 196 mmHg
